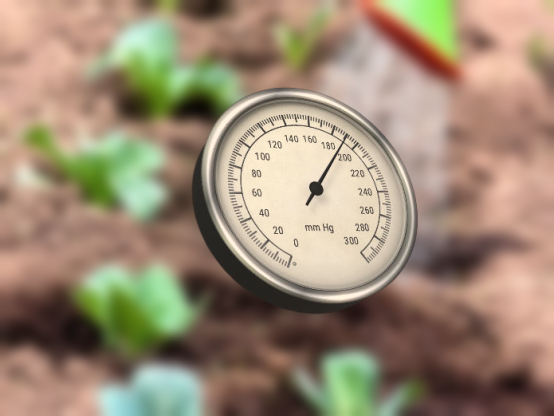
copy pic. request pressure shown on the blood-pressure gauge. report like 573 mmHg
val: 190 mmHg
